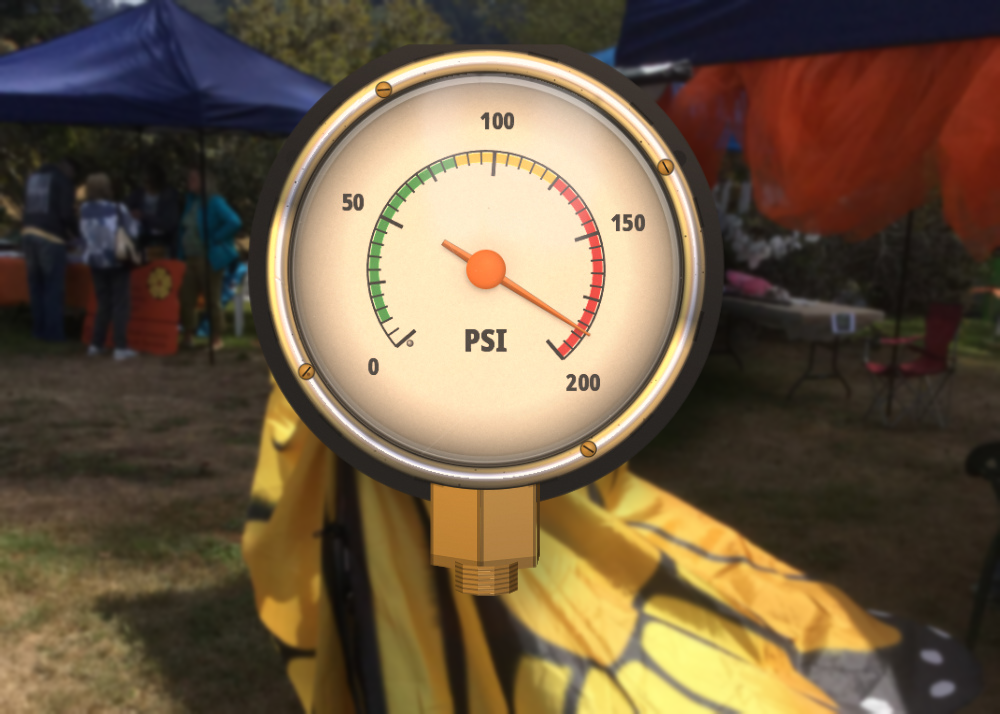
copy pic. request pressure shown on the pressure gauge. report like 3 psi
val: 187.5 psi
